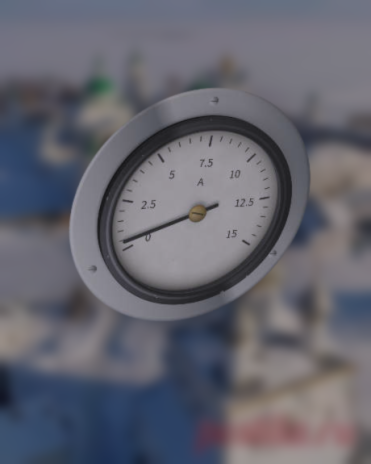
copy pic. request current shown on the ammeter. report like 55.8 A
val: 0.5 A
